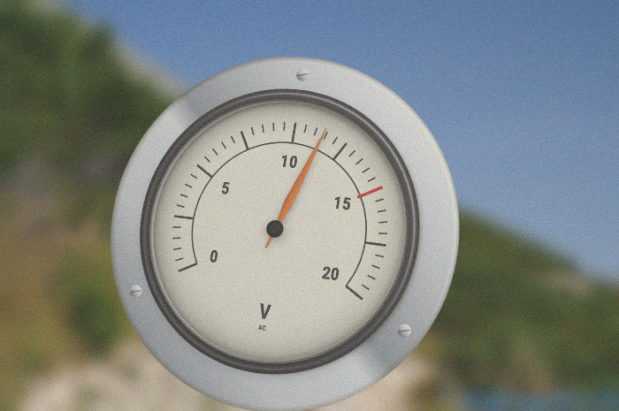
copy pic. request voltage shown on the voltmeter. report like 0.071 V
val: 11.5 V
